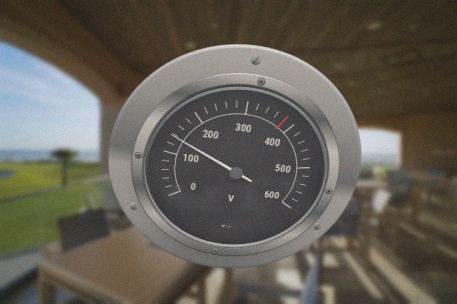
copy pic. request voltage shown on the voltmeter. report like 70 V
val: 140 V
